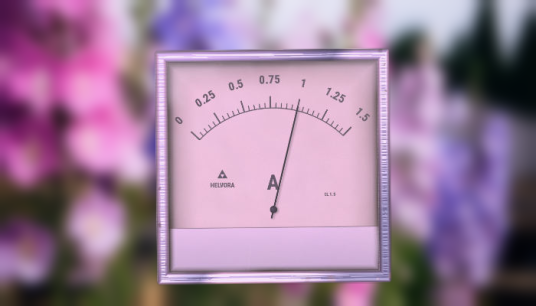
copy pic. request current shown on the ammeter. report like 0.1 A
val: 1 A
